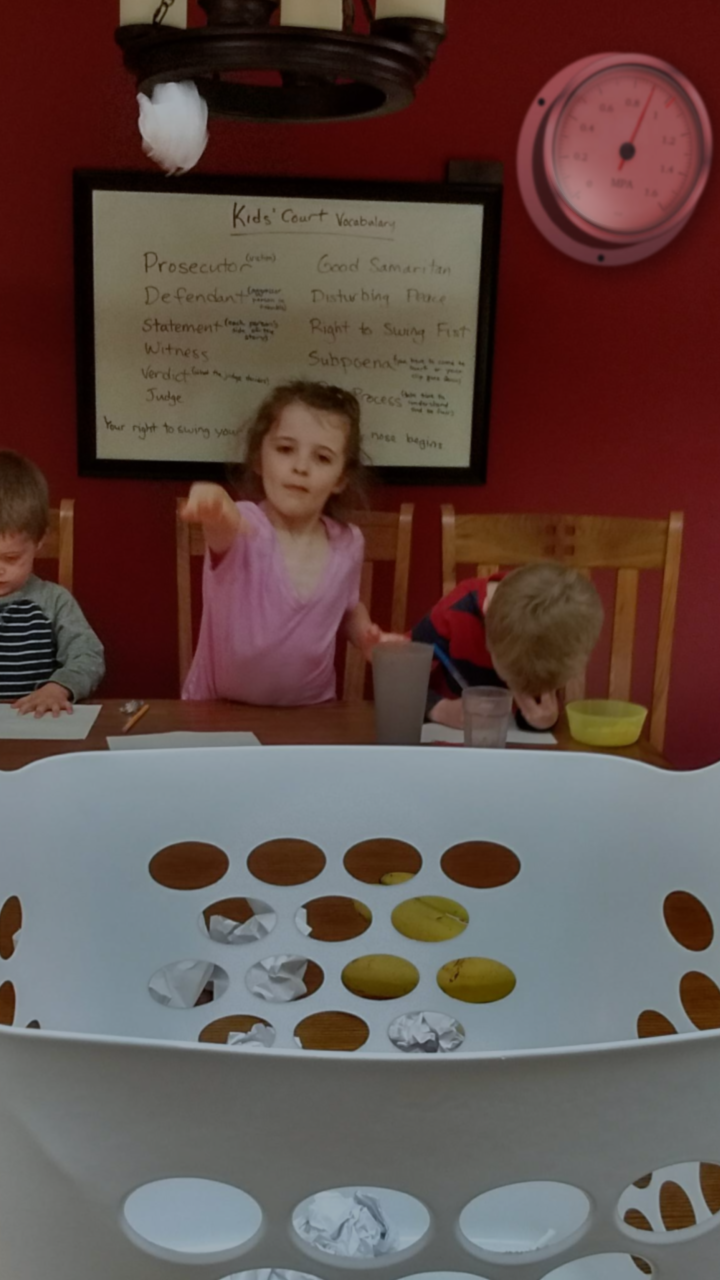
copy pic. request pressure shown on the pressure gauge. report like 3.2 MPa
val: 0.9 MPa
